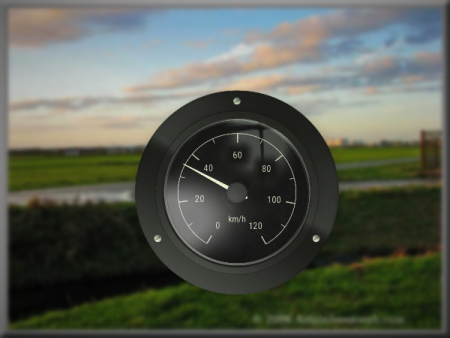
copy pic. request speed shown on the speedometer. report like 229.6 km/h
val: 35 km/h
